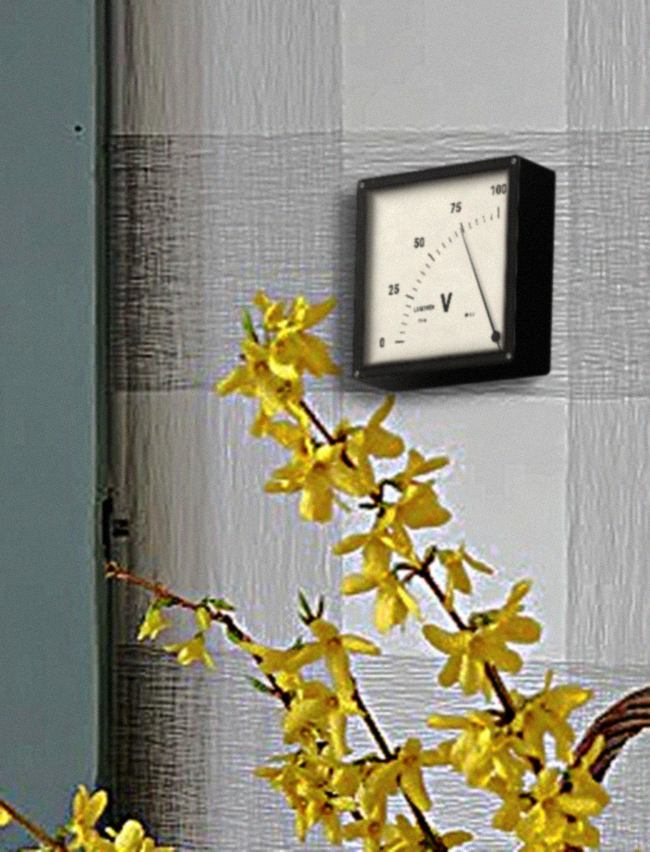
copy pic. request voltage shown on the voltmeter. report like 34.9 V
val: 75 V
